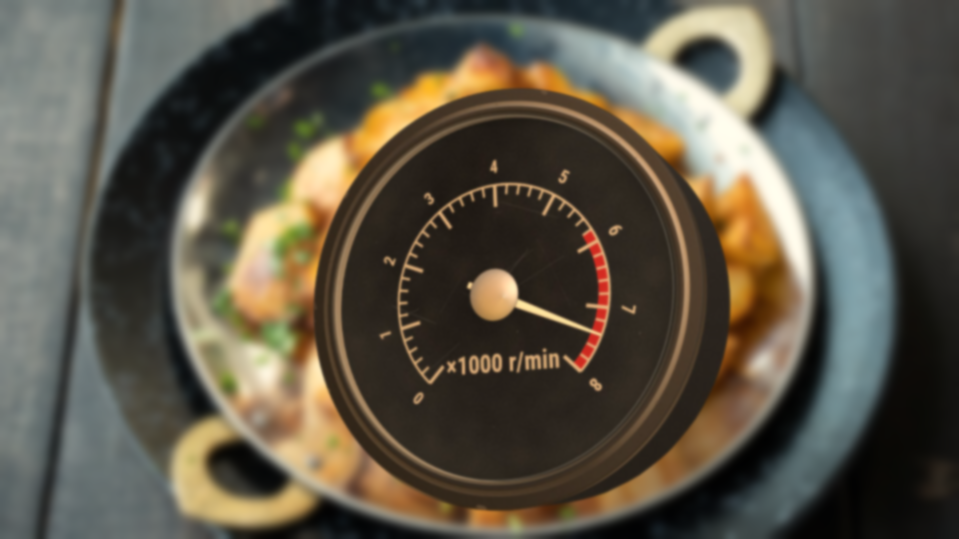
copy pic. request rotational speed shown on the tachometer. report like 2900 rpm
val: 7400 rpm
